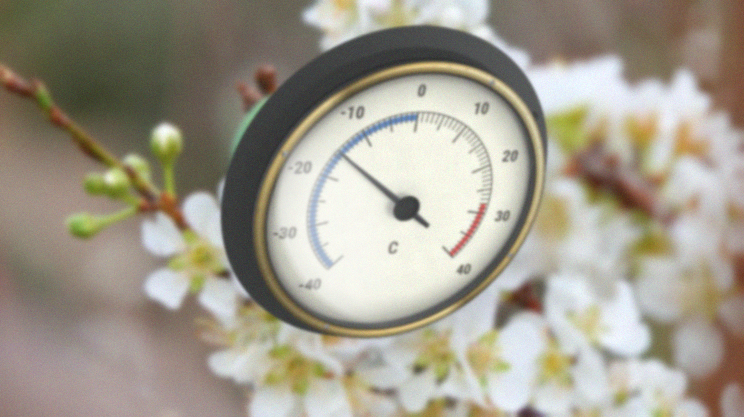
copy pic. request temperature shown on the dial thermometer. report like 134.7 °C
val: -15 °C
